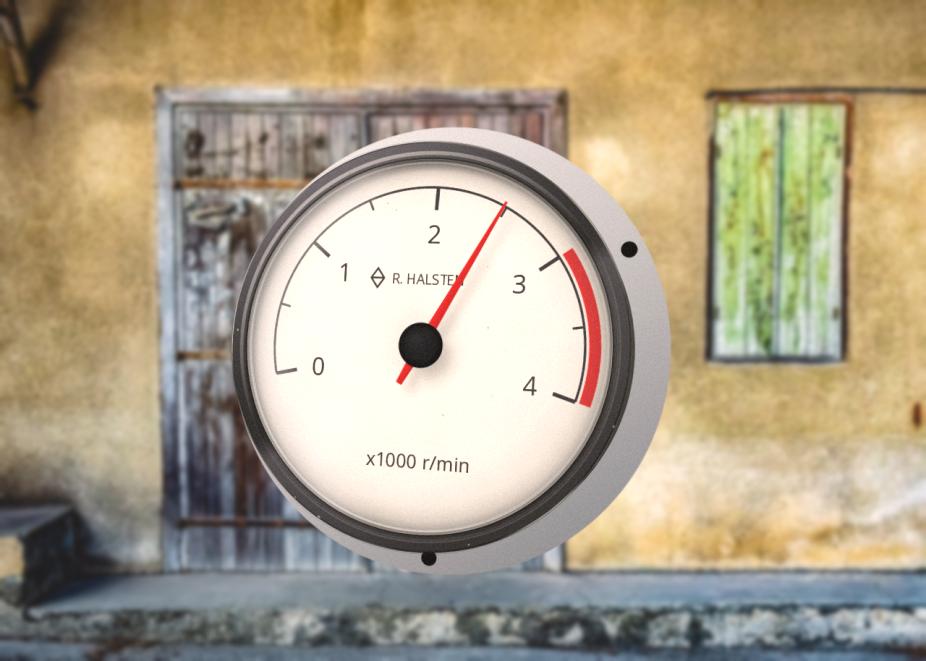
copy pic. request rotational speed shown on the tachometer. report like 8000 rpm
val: 2500 rpm
